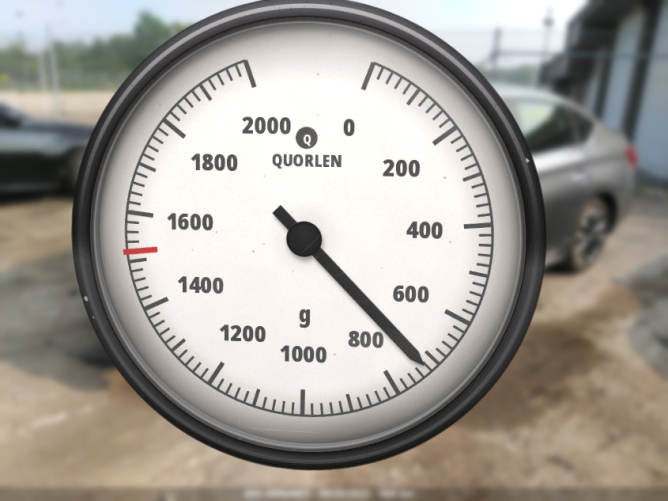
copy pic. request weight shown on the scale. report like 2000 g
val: 720 g
